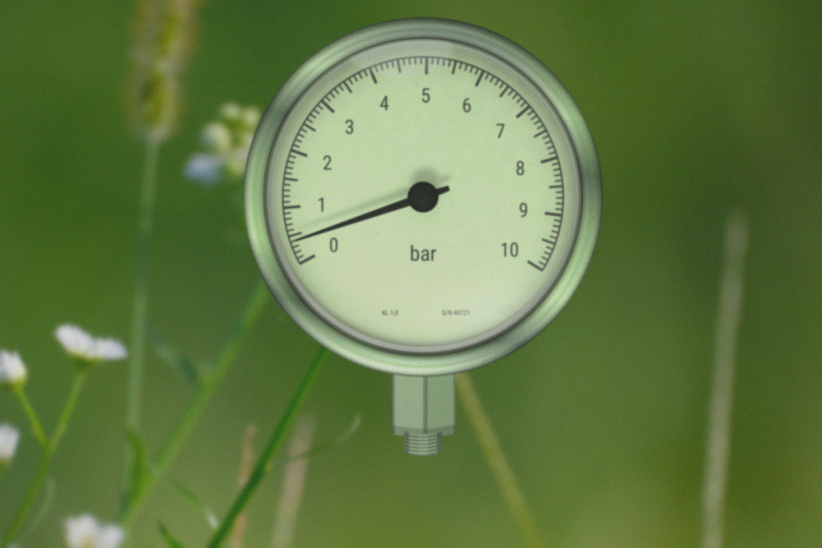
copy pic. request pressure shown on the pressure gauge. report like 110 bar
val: 0.4 bar
